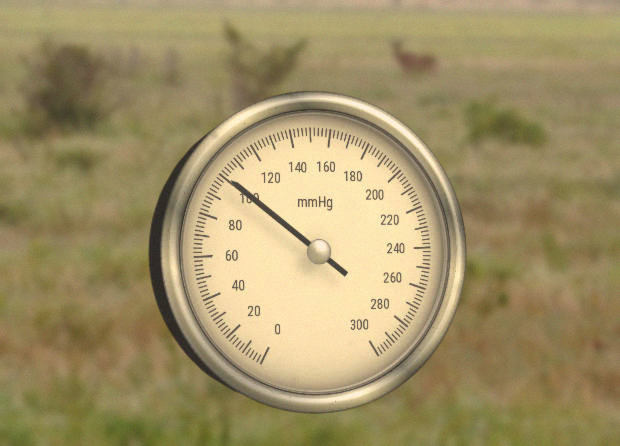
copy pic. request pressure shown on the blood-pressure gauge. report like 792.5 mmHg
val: 100 mmHg
